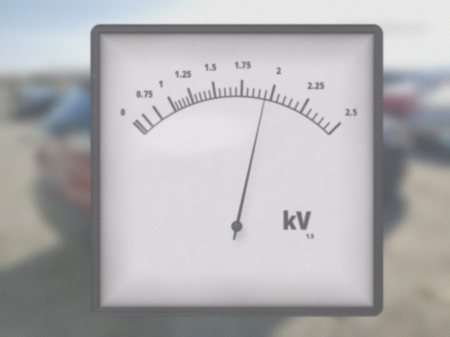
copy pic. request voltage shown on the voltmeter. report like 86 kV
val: 1.95 kV
